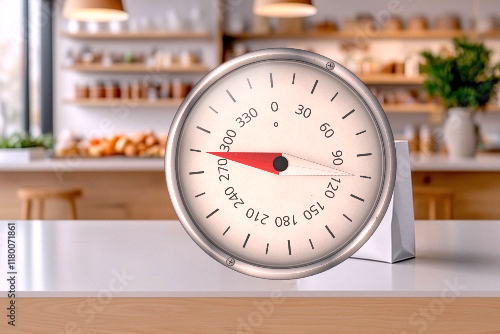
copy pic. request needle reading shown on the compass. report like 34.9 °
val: 285 °
